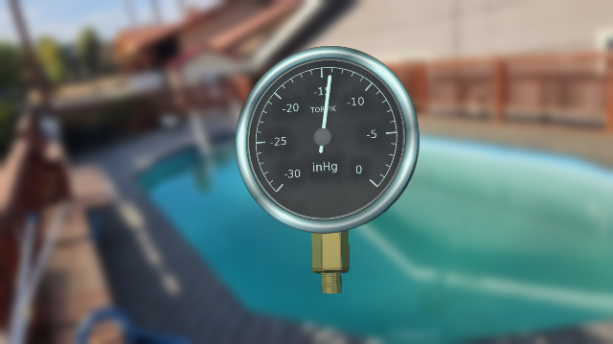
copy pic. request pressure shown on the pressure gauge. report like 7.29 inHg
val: -14 inHg
